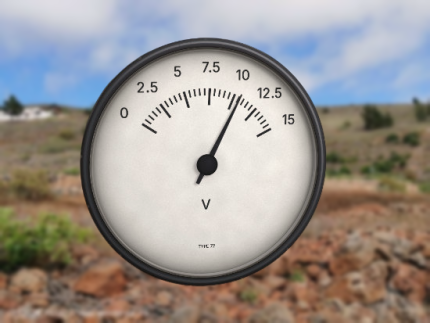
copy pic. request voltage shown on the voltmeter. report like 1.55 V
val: 10.5 V
